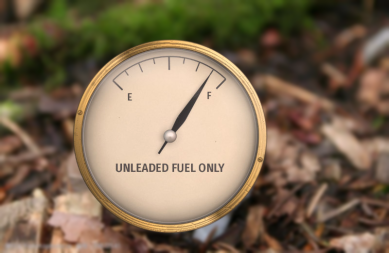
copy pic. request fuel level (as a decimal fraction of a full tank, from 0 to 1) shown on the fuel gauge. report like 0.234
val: 0.875
